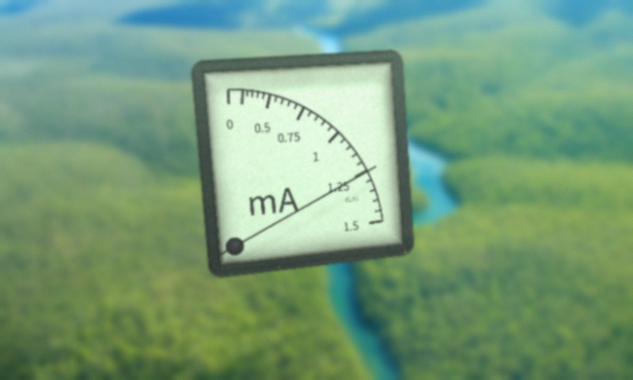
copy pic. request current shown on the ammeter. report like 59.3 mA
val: 1.25 mA
